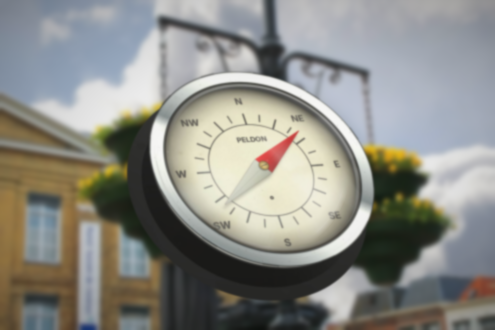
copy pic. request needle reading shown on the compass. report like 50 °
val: 52.5 °
